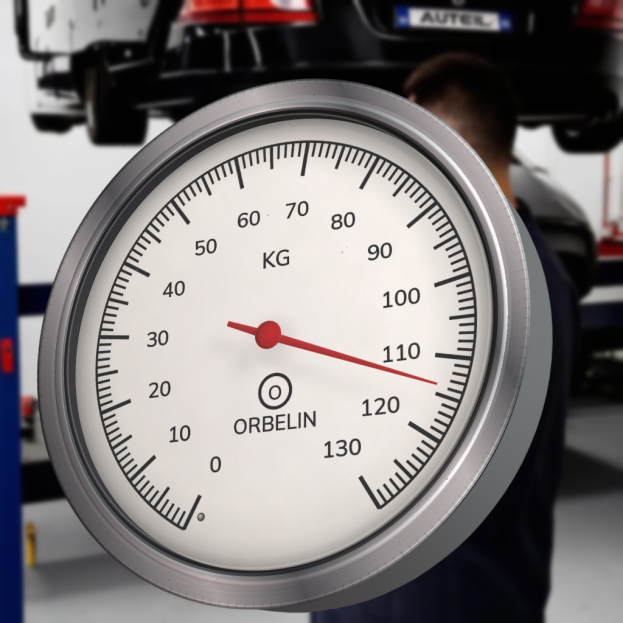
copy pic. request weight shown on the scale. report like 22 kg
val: 114 kg
